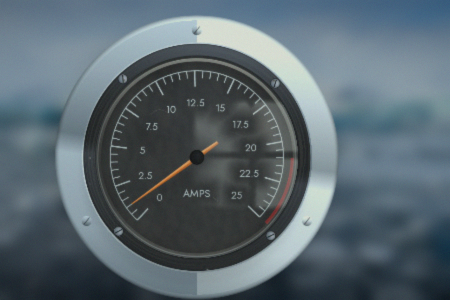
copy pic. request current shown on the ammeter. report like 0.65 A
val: 1 A
